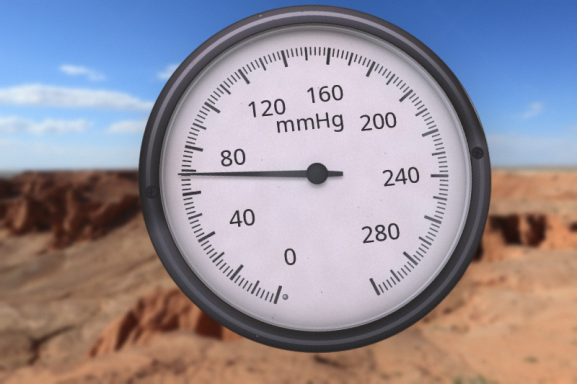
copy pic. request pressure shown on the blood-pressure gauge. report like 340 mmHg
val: 68 mmHg
